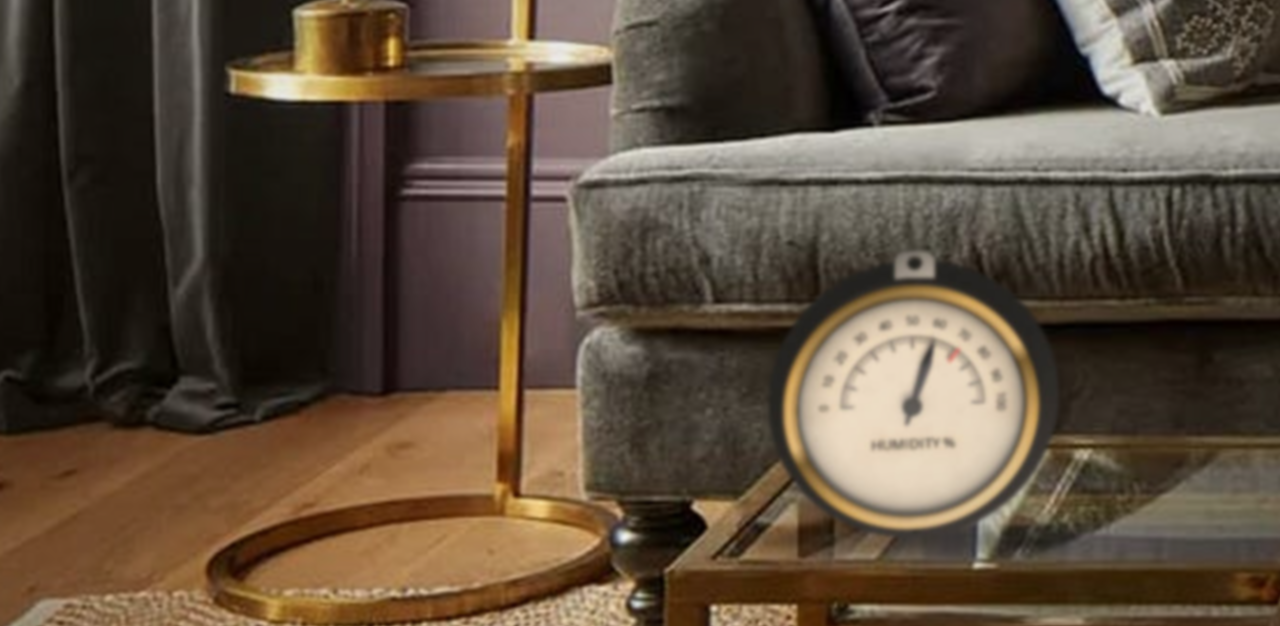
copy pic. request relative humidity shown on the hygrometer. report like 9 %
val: 60 %
